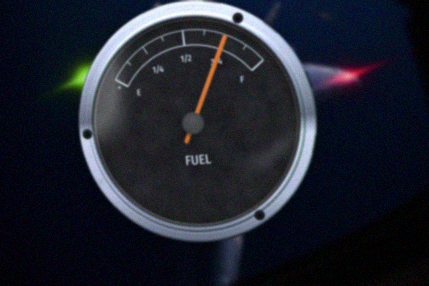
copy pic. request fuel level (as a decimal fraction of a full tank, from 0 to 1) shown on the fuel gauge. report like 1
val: 0.75
